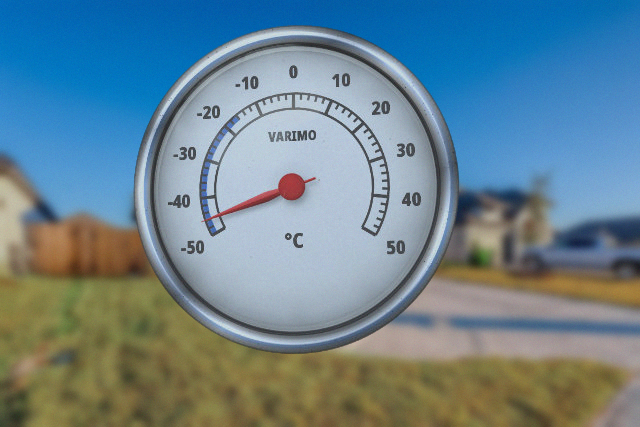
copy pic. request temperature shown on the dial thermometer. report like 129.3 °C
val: -46 °C
